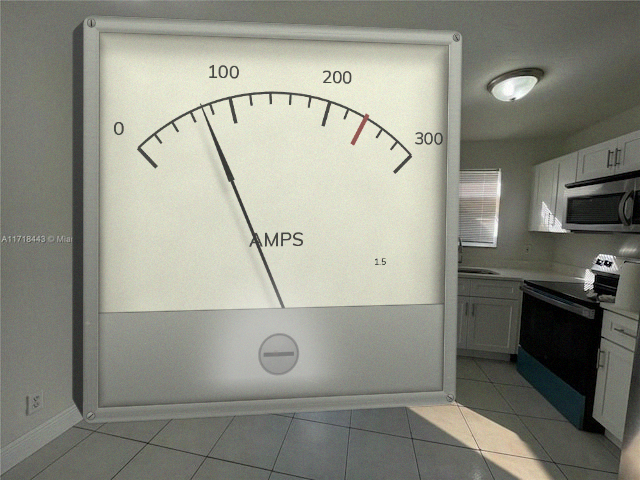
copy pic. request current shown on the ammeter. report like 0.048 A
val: 70 A
